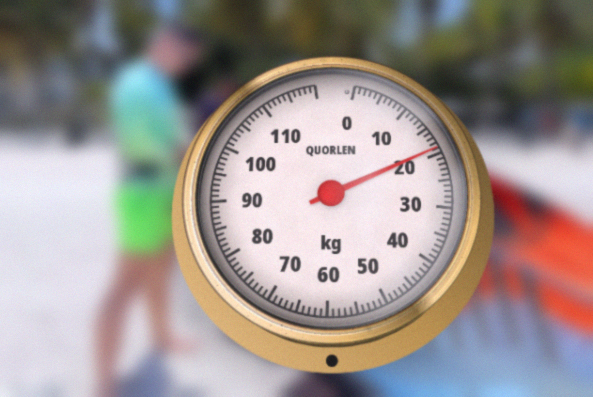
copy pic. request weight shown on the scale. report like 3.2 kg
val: 19 kg
